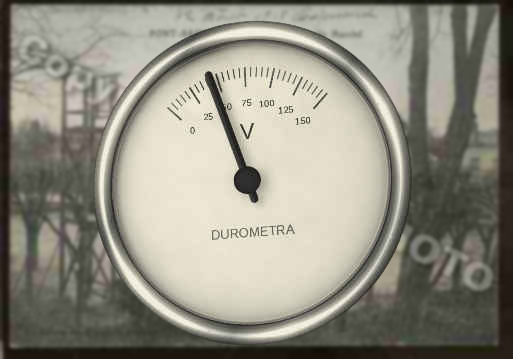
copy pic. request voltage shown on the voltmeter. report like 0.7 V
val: 45 V
